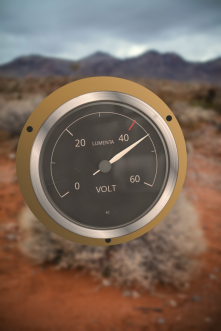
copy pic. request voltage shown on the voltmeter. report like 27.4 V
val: 45 V
